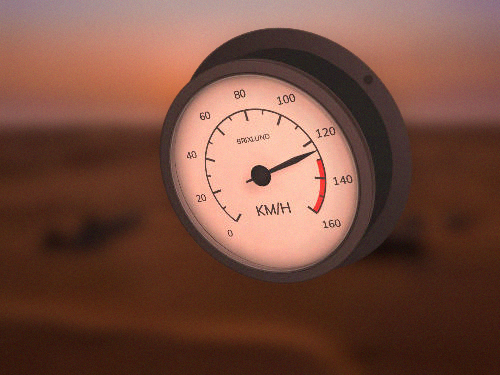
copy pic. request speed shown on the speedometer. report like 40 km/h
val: 125 km/h
